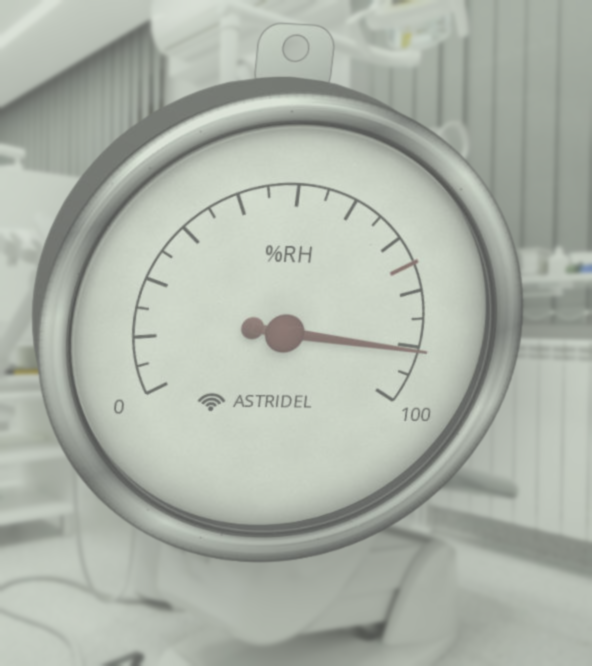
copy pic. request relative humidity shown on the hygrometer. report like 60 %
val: 90 %
